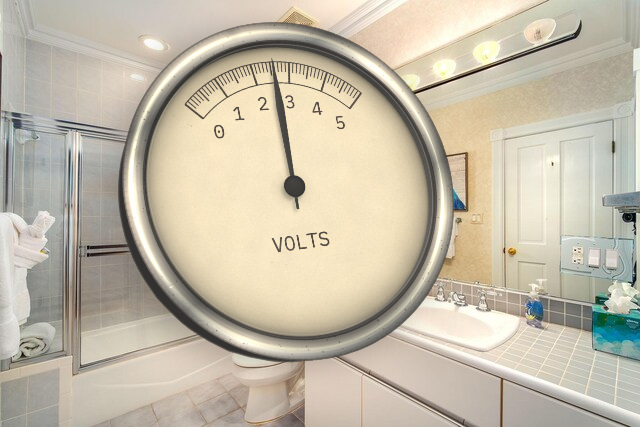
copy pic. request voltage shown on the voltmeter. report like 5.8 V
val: 2.5 V
